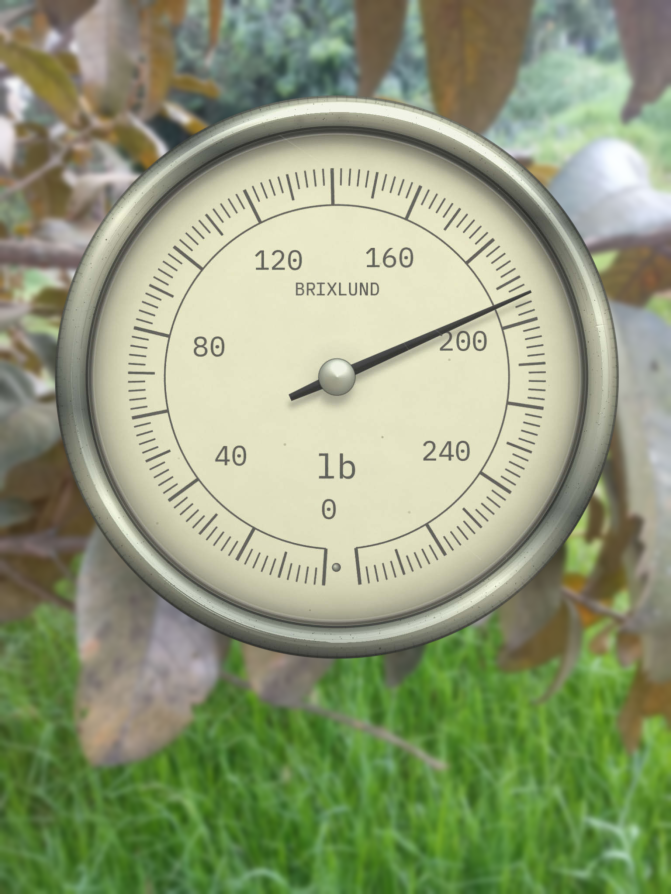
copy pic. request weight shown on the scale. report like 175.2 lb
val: 194 lb
